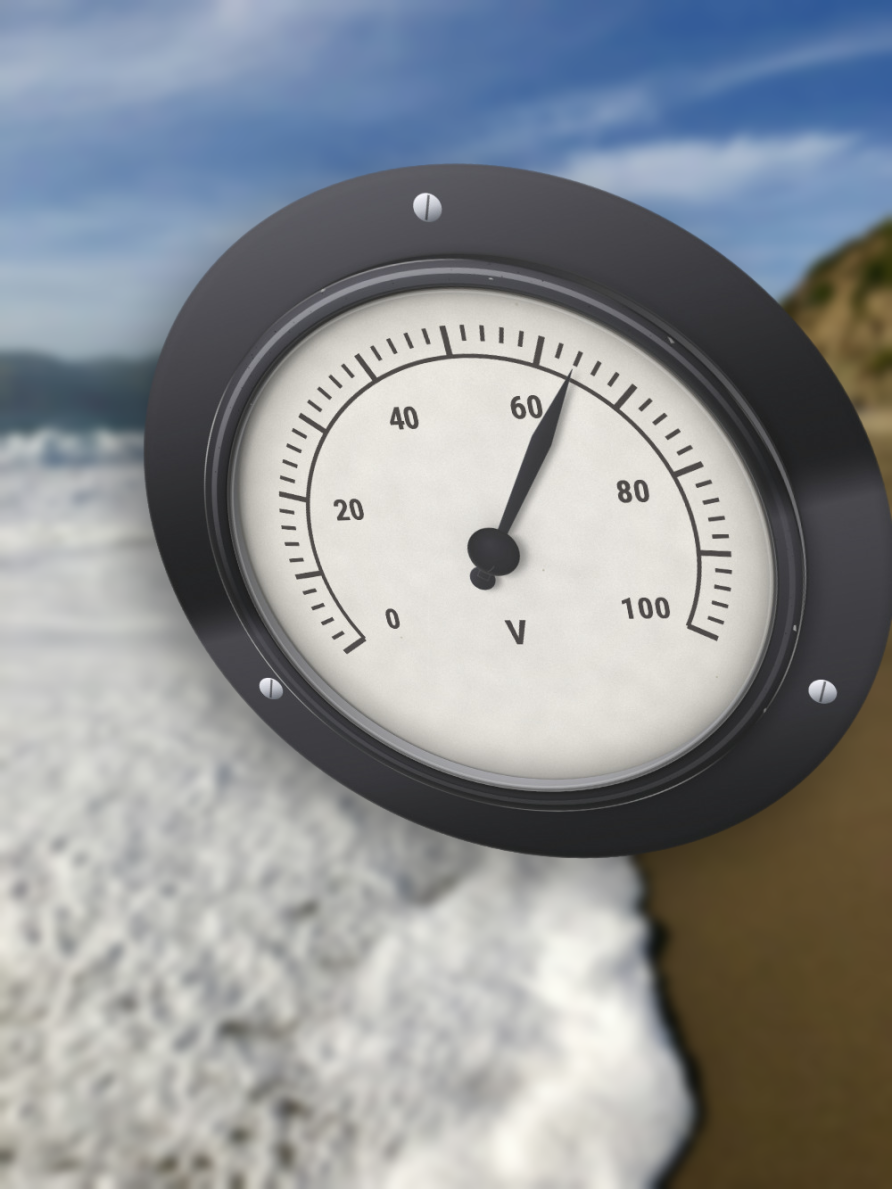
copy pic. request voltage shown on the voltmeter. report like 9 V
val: 64 V
